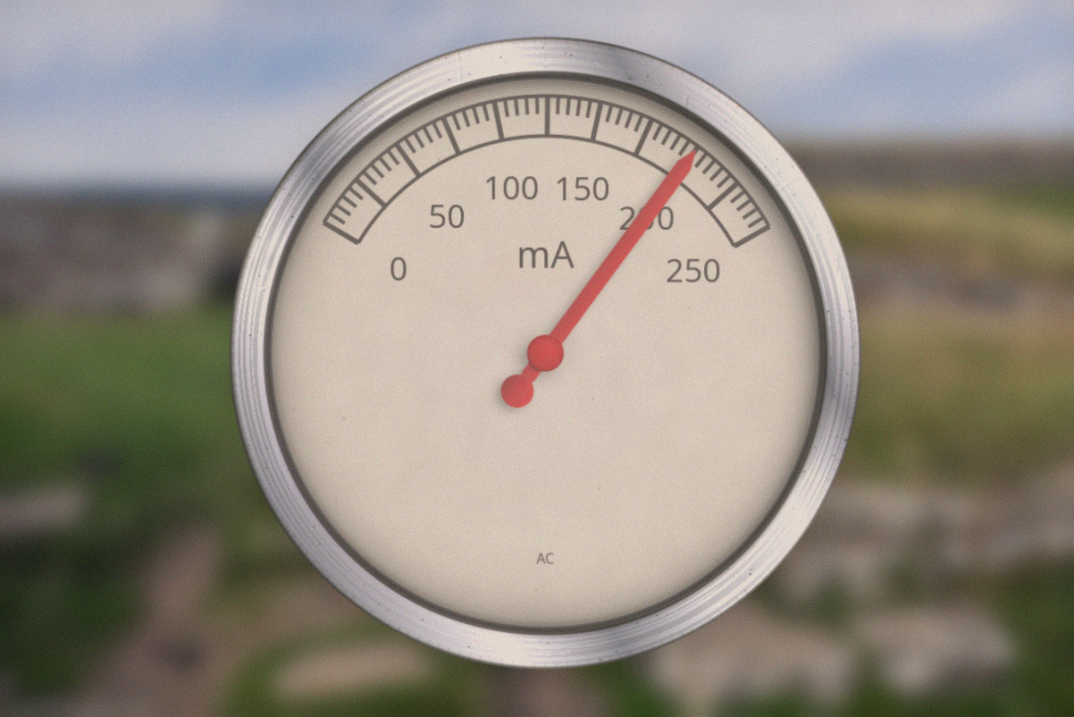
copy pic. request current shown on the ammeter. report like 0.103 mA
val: 200 mA
